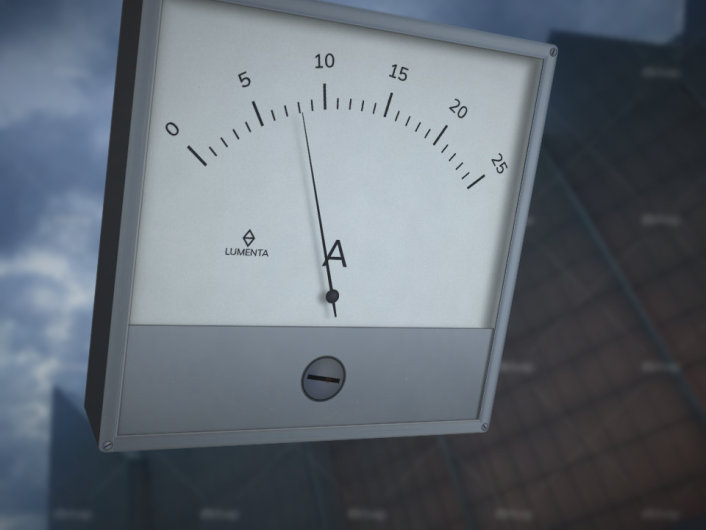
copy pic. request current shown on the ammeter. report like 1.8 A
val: 8 A
